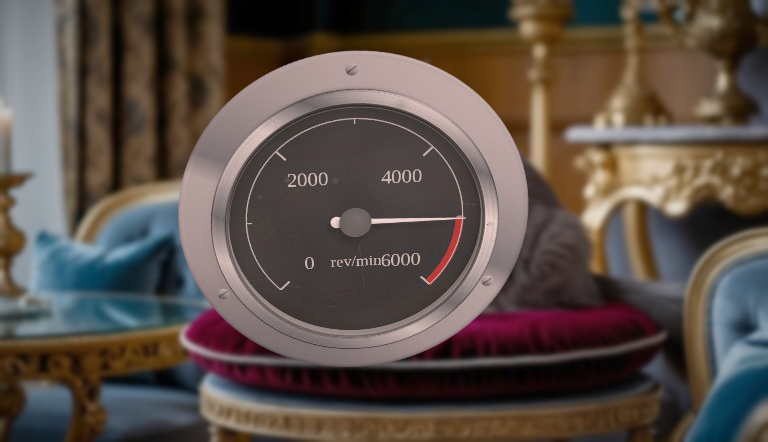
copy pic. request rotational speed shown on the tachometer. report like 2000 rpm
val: 5000 rpm
